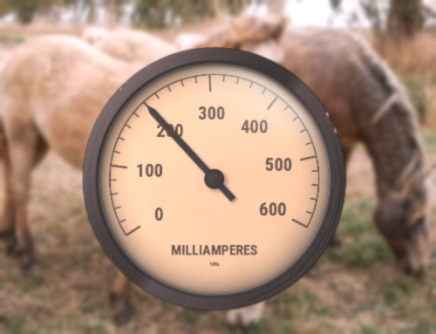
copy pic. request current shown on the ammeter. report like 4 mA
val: 200 mA
